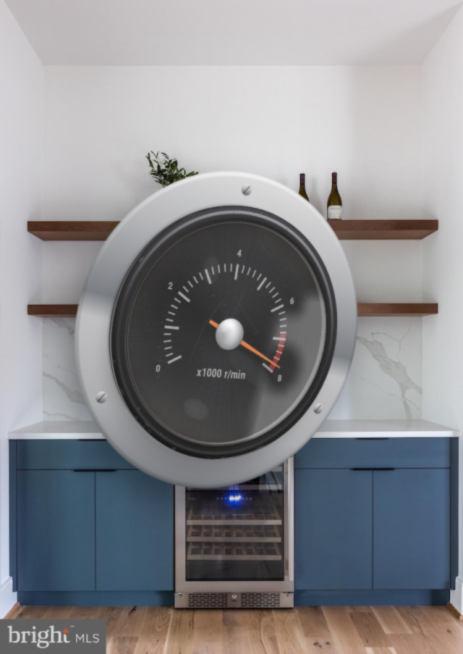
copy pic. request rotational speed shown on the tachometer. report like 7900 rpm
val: 7800 rpm
